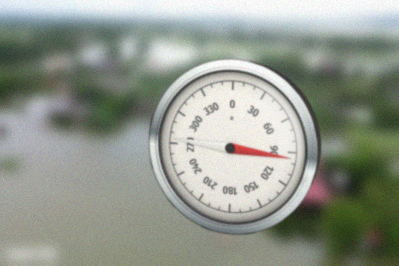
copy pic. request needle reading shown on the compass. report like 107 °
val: 95 °
